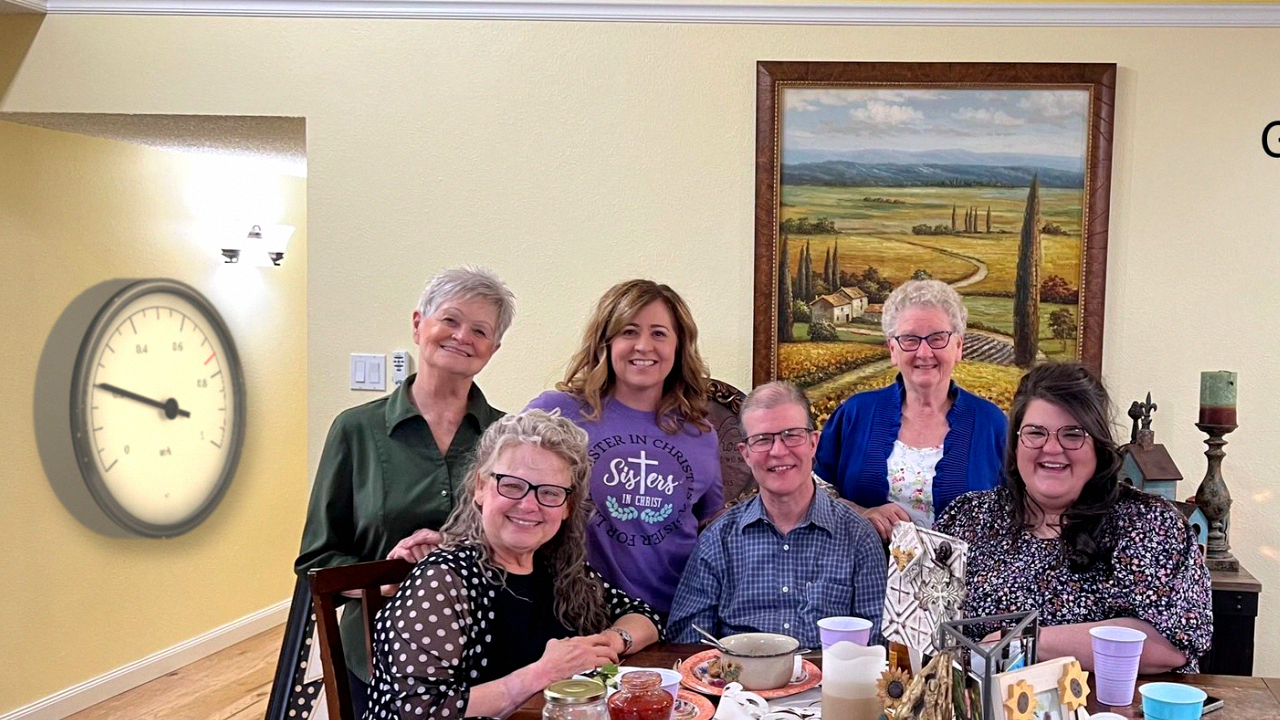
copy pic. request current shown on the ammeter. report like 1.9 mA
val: 0.2 mA
